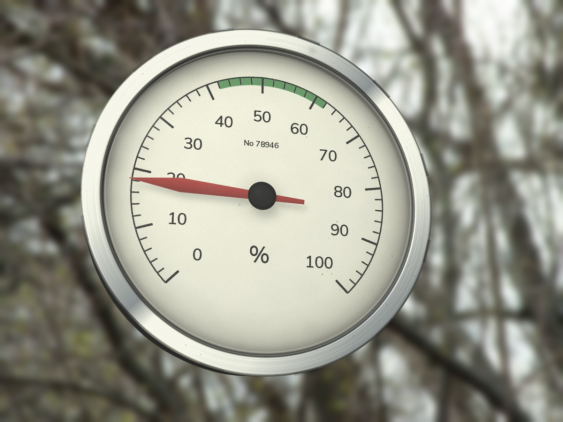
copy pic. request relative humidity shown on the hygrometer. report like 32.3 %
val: 18 %
